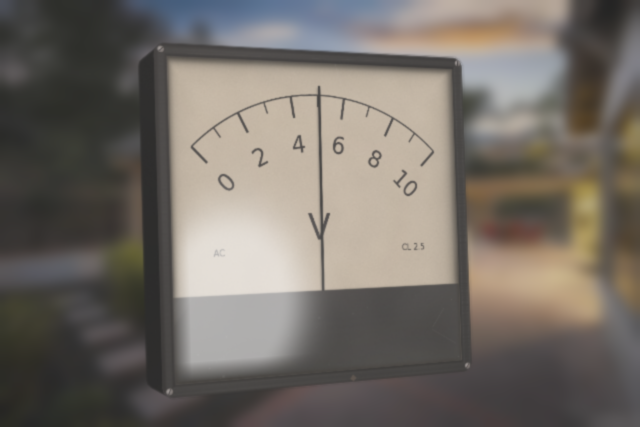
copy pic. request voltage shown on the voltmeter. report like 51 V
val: 5 V
